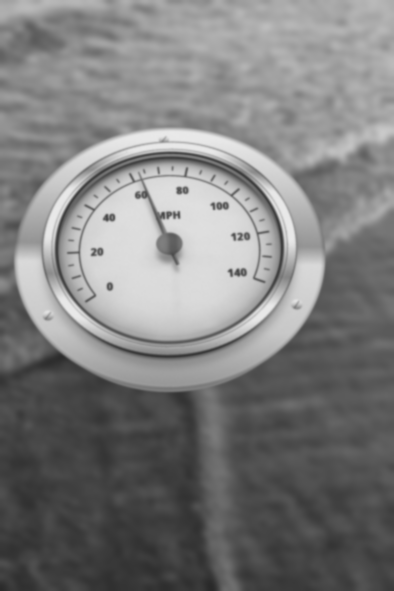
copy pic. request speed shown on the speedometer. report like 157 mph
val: 62.5 mph
